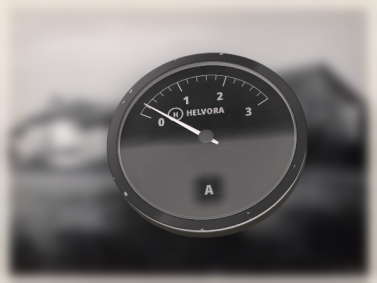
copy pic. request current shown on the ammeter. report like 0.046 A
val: 0.2 A
